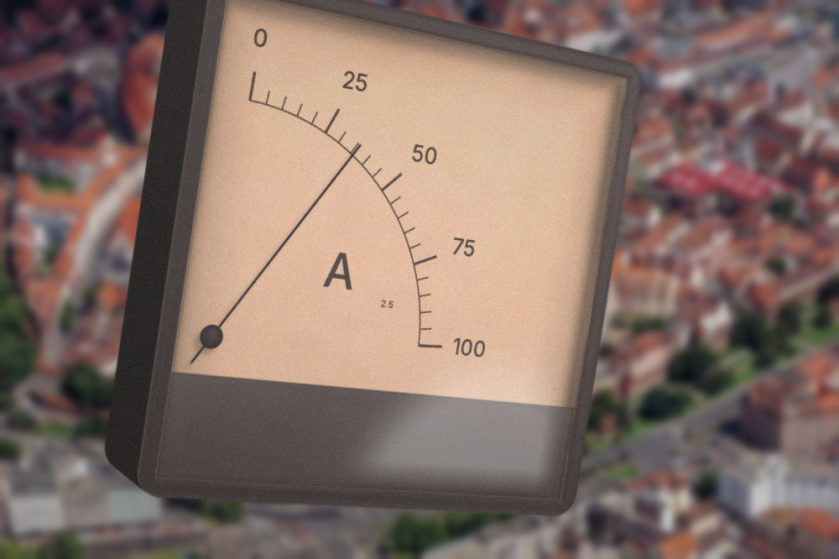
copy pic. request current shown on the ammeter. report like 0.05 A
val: 35 A
